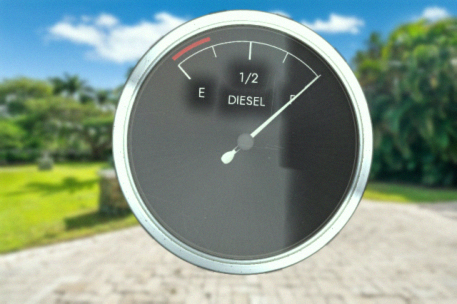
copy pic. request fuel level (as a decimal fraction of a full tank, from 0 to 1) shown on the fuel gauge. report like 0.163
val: 1
